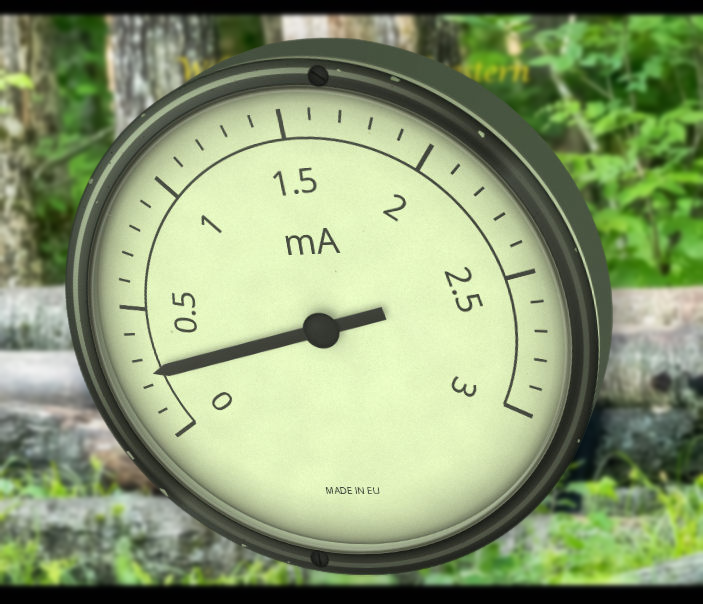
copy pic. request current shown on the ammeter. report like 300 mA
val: 0.25 mA
